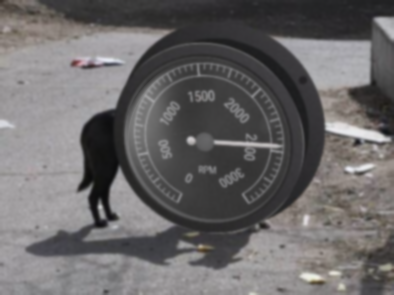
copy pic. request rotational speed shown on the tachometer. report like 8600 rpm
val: 2450 rpm
